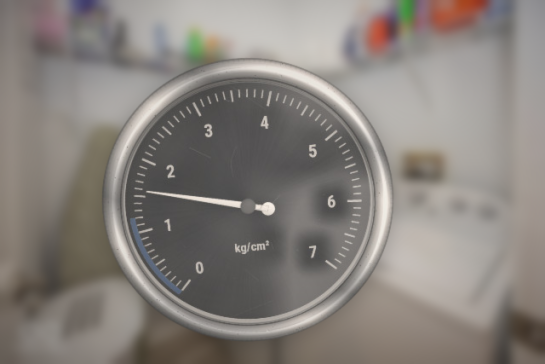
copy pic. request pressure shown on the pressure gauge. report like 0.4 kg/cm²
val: 1.6 kg/cm²
